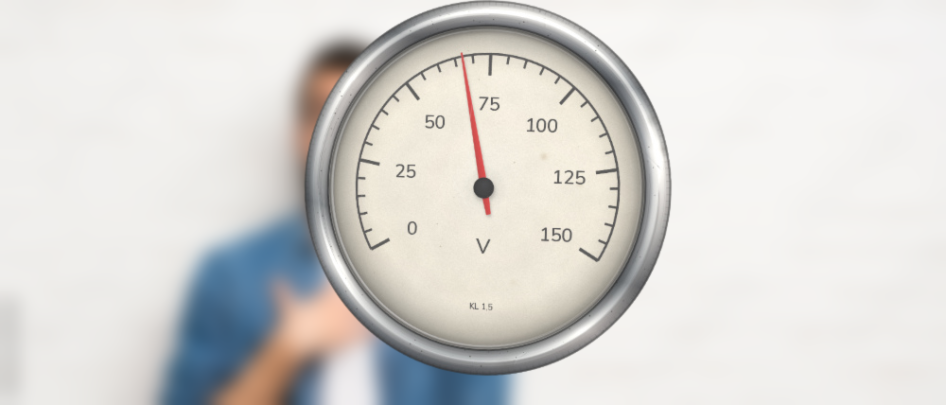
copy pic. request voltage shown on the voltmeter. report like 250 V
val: 67.5 V
